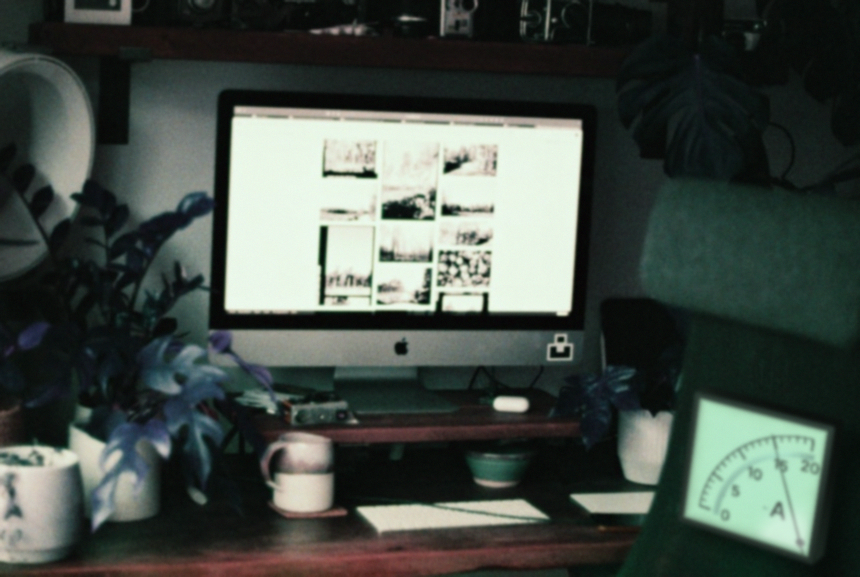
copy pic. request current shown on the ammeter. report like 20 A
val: 15 A
